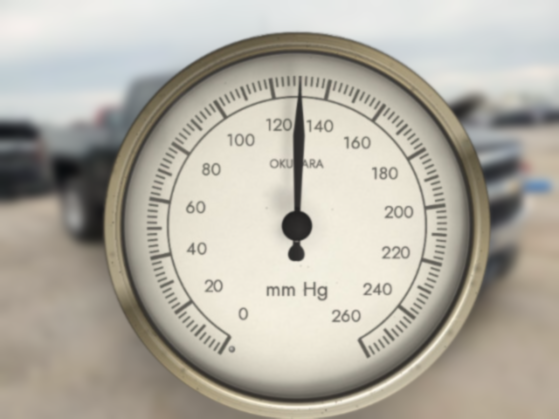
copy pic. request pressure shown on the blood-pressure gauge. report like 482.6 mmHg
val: 130 mmHg
